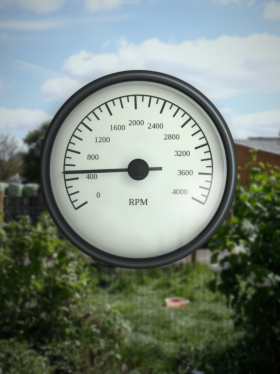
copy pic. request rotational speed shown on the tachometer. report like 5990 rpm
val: 500 rpm
